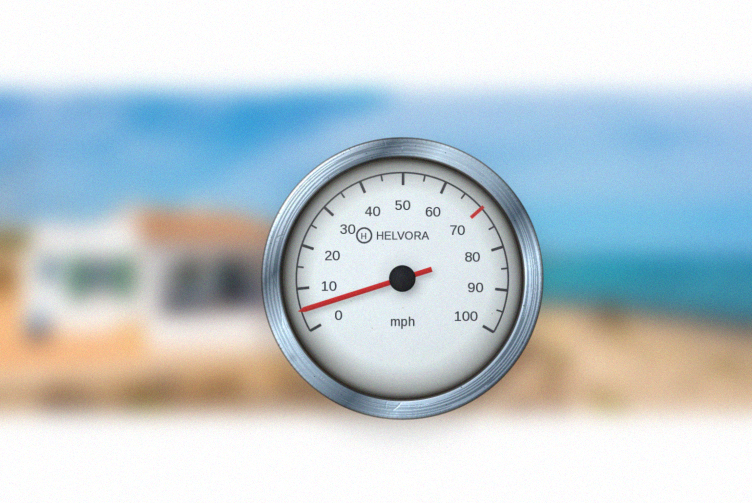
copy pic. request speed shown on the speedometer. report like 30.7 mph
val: 5 mph
